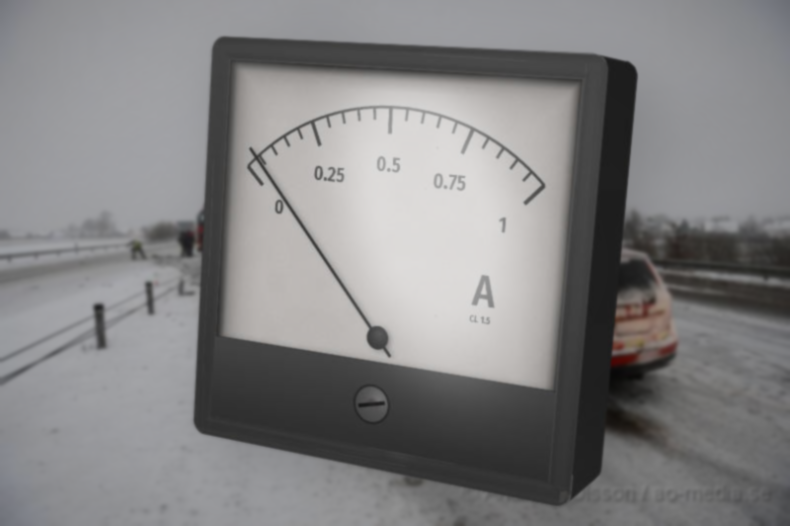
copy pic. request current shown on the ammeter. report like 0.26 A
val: 0.05 A
